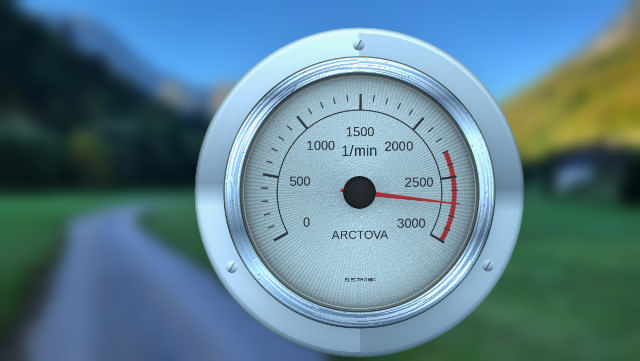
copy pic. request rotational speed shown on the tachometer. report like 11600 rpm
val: 2700 rpm
